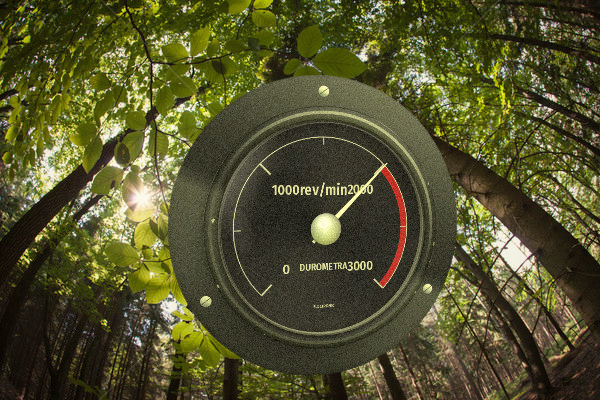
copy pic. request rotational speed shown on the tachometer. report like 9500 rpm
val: 2000 rpm
